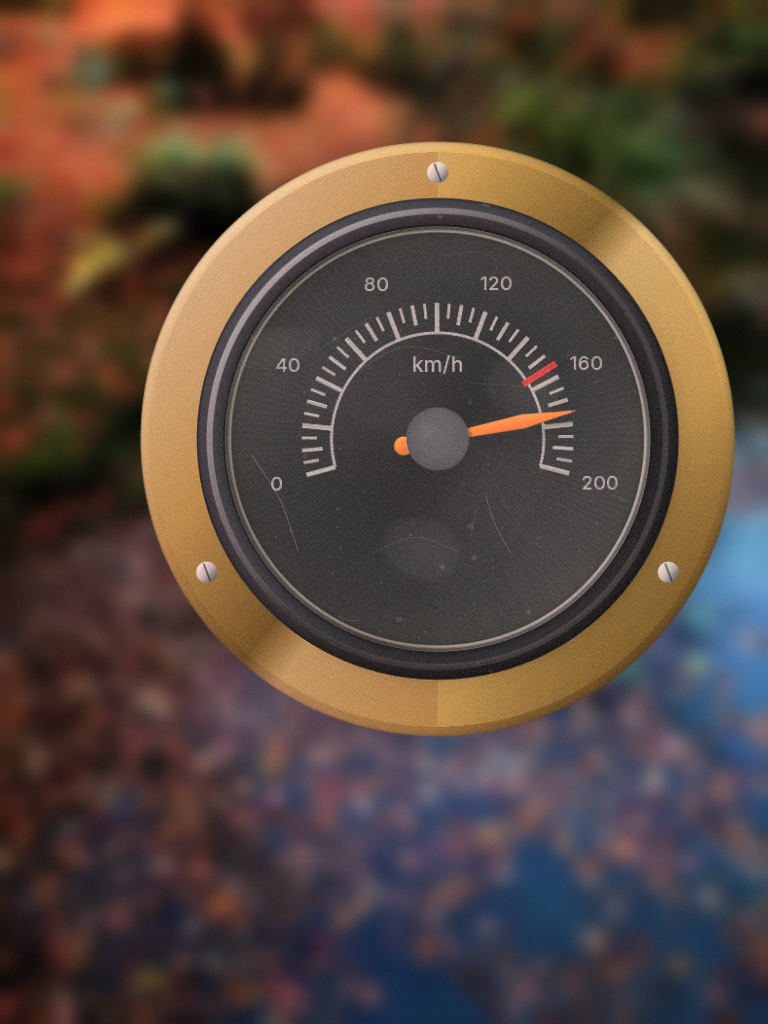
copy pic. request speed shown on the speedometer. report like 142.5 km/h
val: 175 km/h
